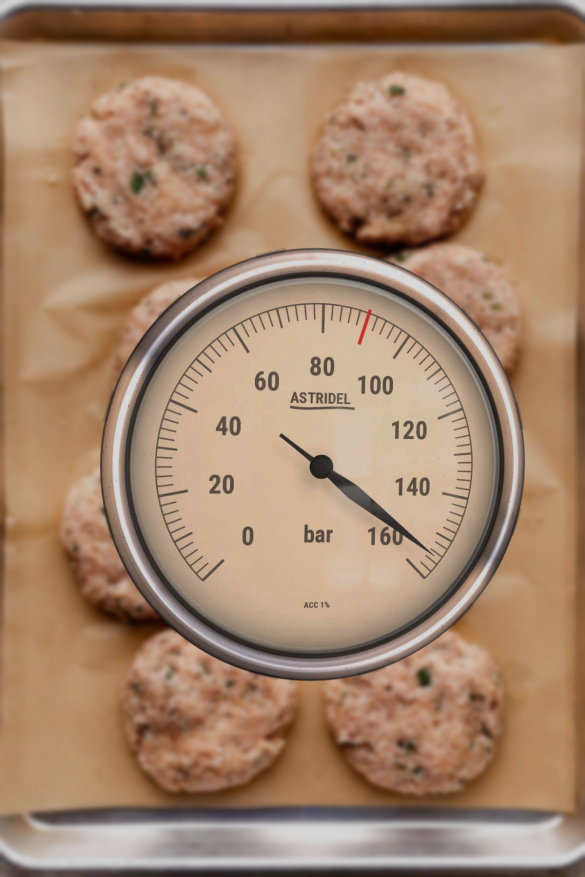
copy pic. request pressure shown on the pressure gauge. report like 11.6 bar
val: 155 bar
